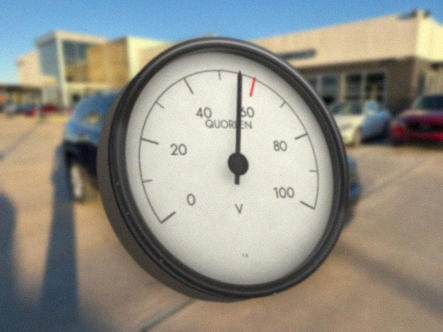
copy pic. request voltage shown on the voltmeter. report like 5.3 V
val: 55 V
